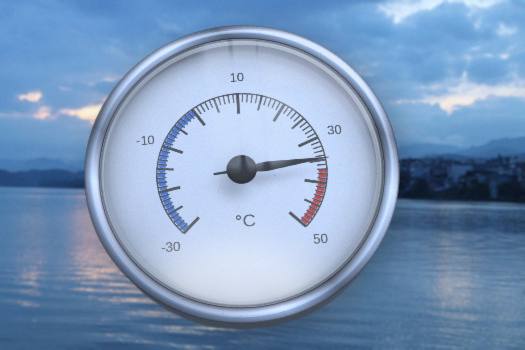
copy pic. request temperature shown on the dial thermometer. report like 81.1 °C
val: 35 °C
